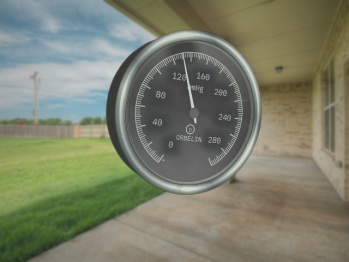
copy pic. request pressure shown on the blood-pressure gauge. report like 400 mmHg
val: 130 mmHg
